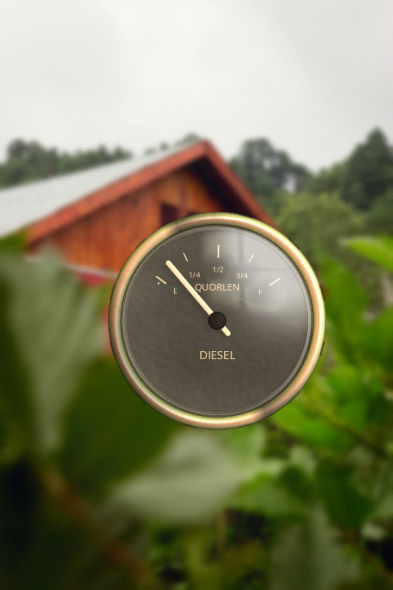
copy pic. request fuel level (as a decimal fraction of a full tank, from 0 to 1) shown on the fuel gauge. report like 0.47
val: 0.125
